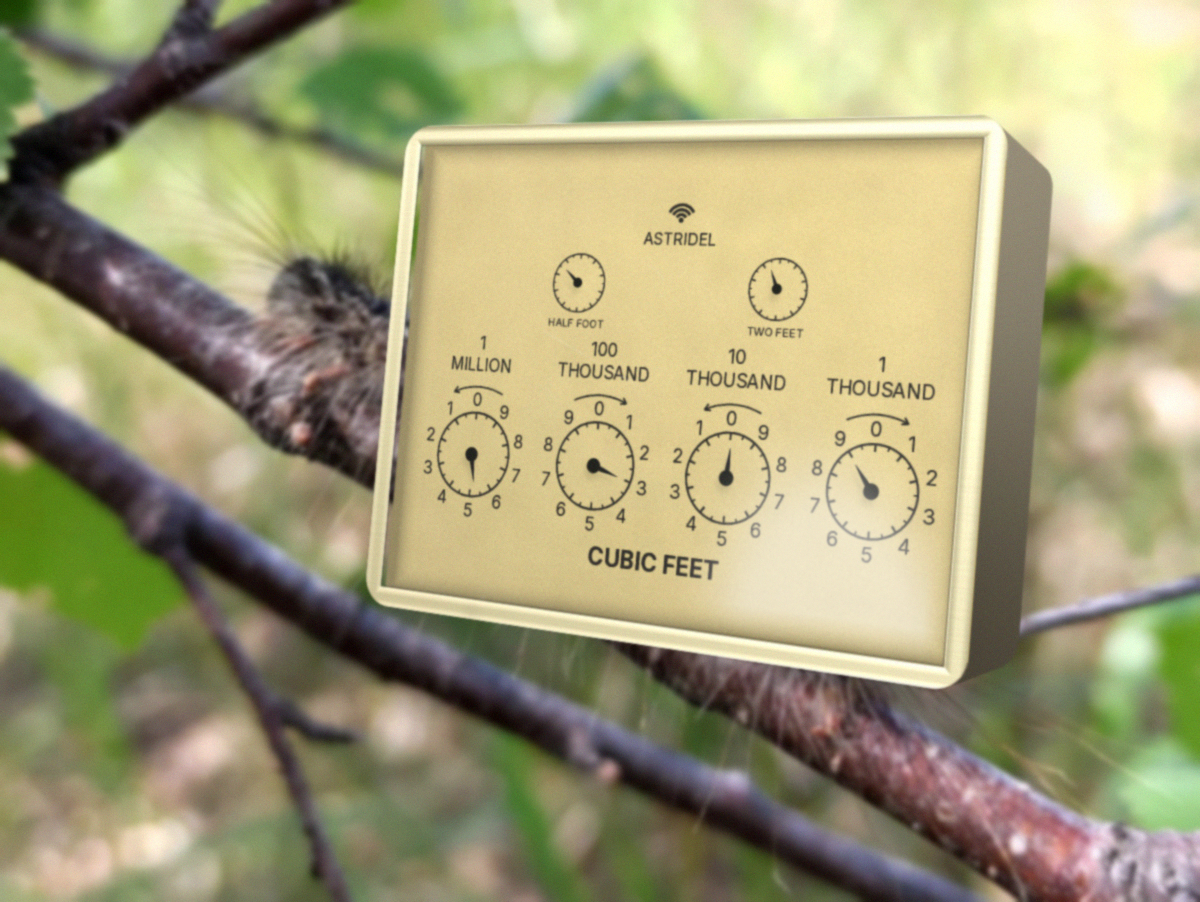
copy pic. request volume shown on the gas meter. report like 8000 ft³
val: 529900 ft³
